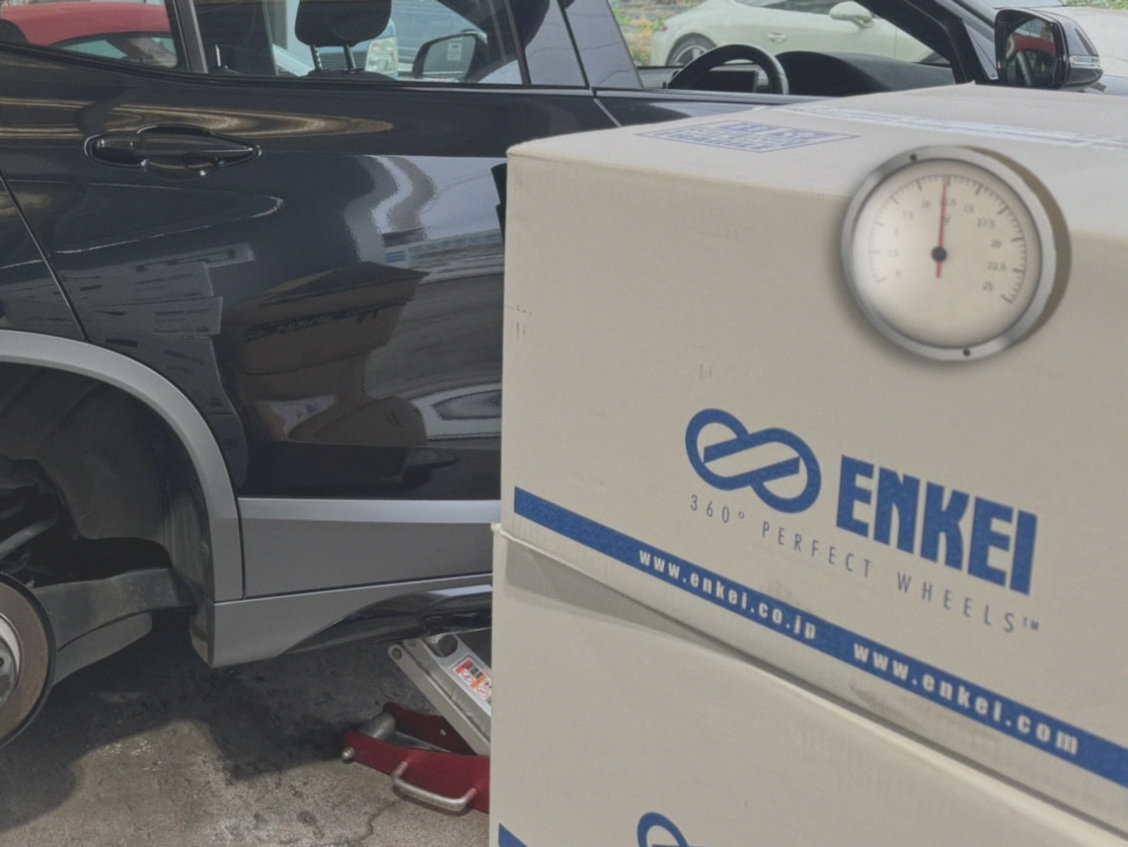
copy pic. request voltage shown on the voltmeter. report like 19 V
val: 12.5 V
